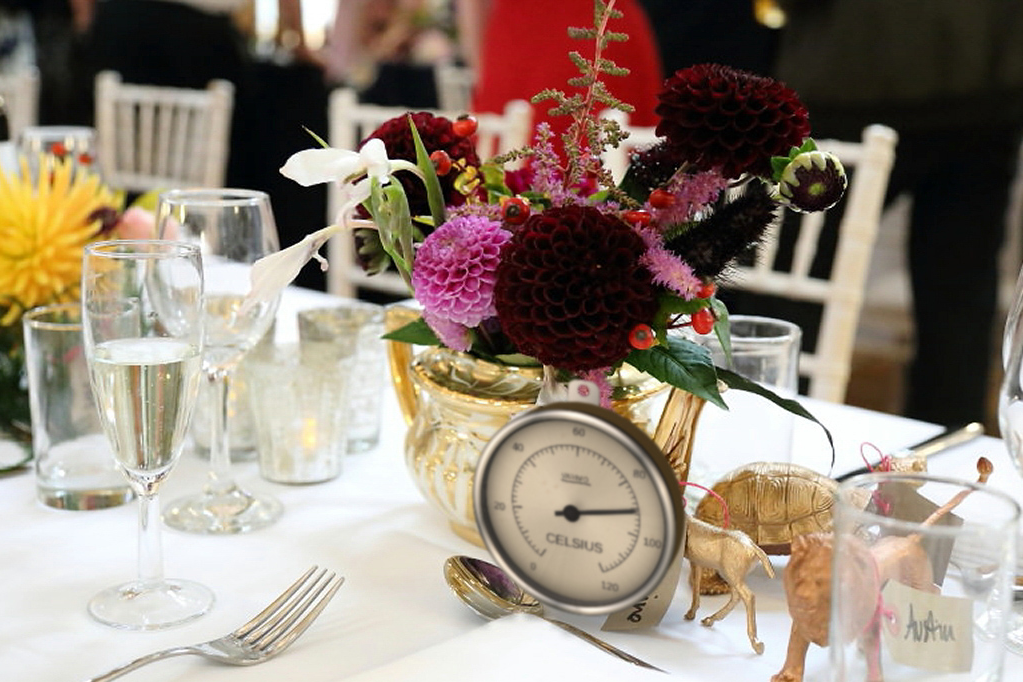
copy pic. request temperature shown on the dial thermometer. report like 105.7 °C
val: 90 °C
